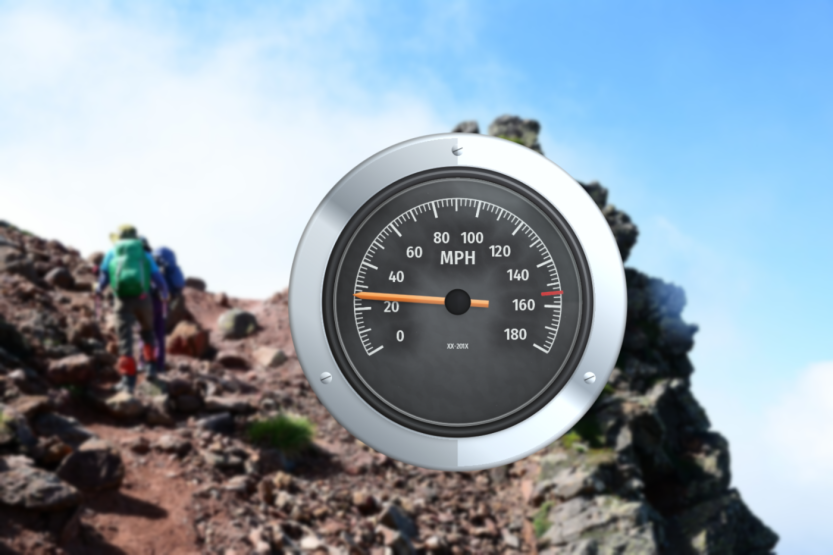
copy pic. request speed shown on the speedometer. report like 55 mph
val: 26 mph
